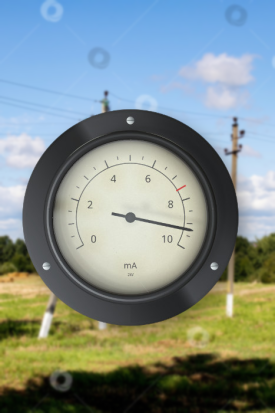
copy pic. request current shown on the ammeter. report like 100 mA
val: 9.25 mA
